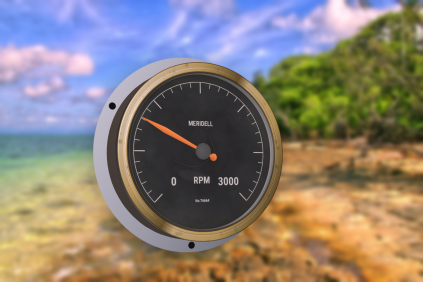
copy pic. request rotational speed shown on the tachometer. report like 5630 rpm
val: 800 rpm
